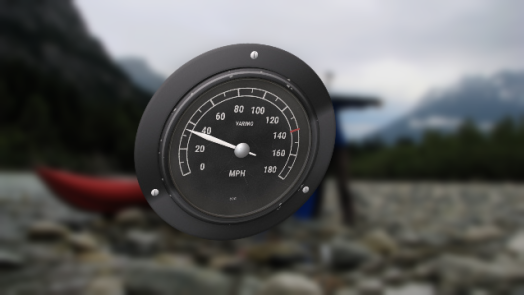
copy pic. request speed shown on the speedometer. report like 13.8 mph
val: 35 mph
